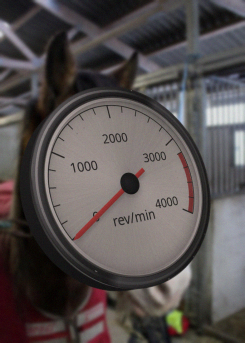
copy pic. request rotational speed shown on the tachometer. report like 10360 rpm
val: 0 rpm
